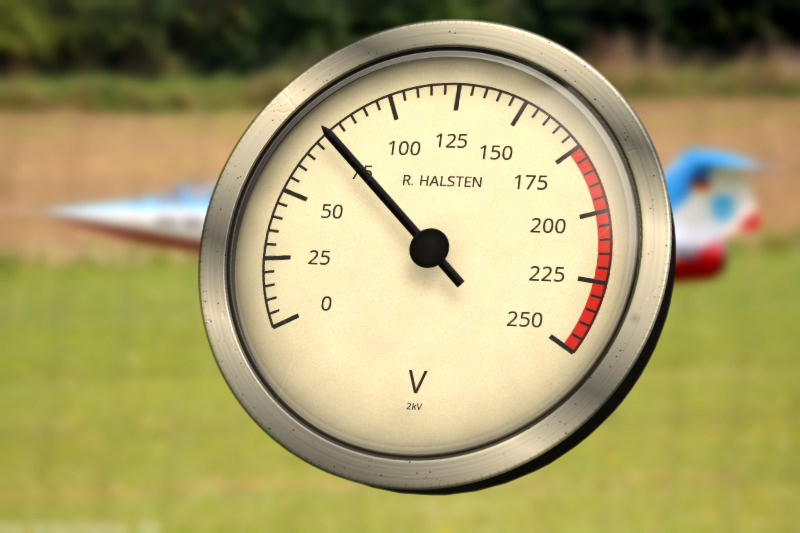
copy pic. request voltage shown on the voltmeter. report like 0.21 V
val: 75 V
